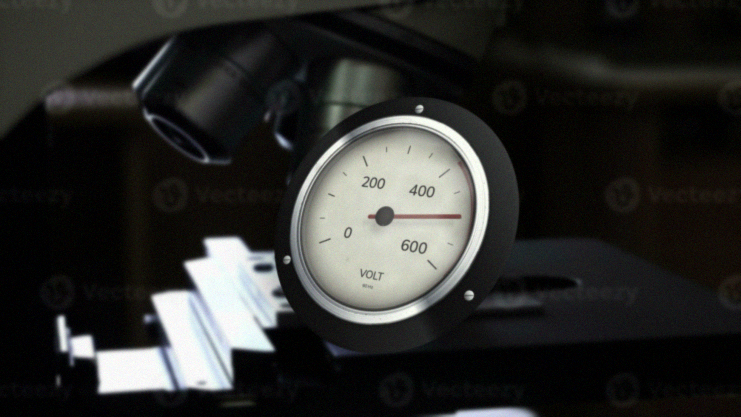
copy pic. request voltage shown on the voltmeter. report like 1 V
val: 500 V
